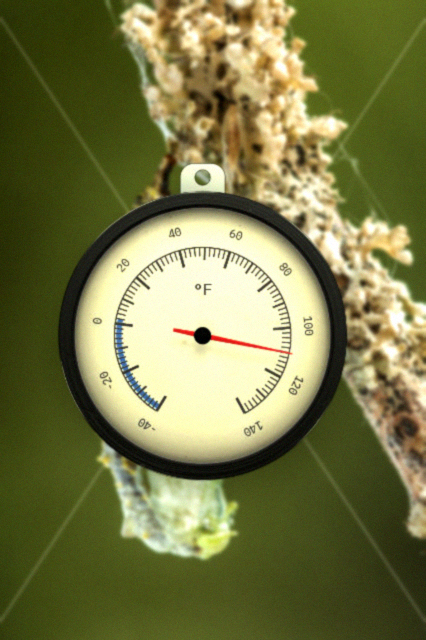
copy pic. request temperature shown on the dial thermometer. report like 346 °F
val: 110 °F
